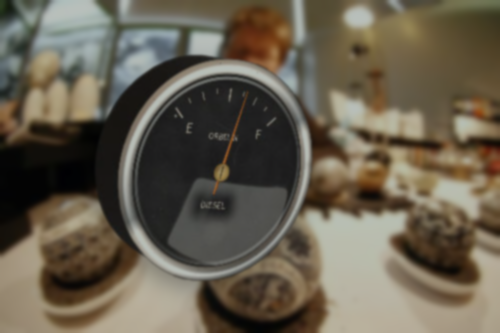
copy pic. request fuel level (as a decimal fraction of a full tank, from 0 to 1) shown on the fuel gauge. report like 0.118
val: 0.625
